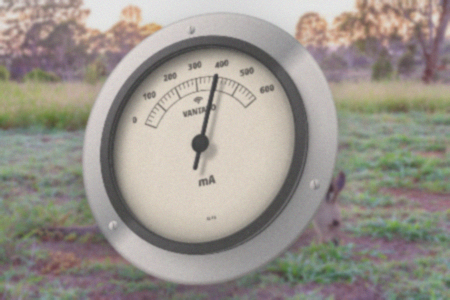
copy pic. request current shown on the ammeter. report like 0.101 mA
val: 400 mA
